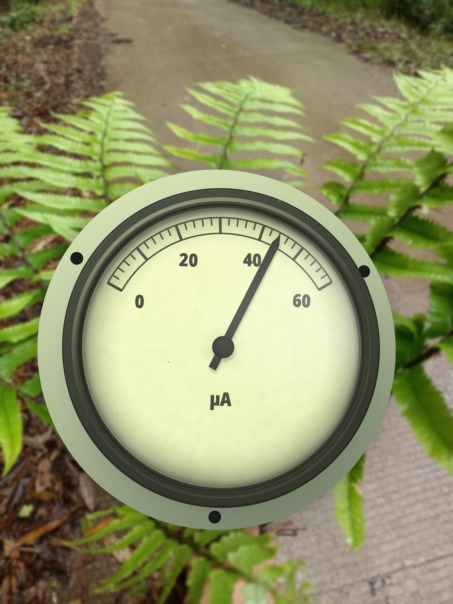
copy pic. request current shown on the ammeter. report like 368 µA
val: 44 µA
